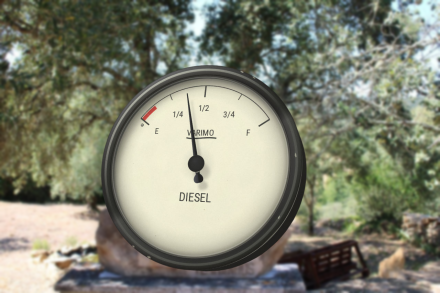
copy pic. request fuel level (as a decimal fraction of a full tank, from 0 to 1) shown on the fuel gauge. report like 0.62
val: 0.375
